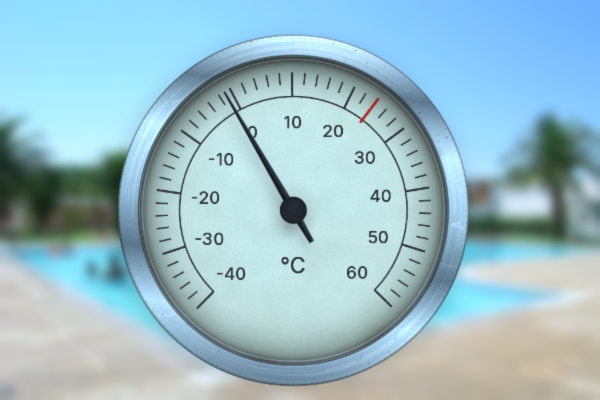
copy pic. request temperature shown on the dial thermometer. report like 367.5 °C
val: -1 °C
